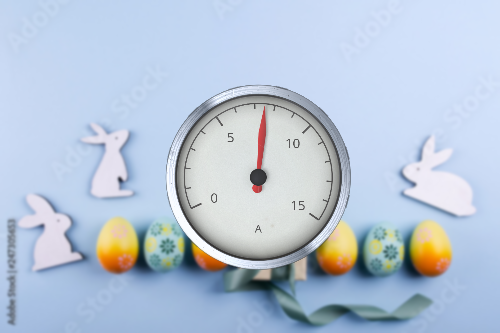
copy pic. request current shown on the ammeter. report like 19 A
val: 7.5 A
